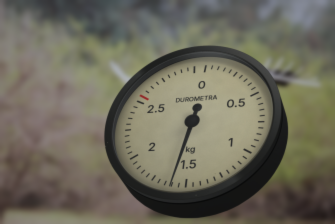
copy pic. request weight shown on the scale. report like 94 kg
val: 1.6 kg
